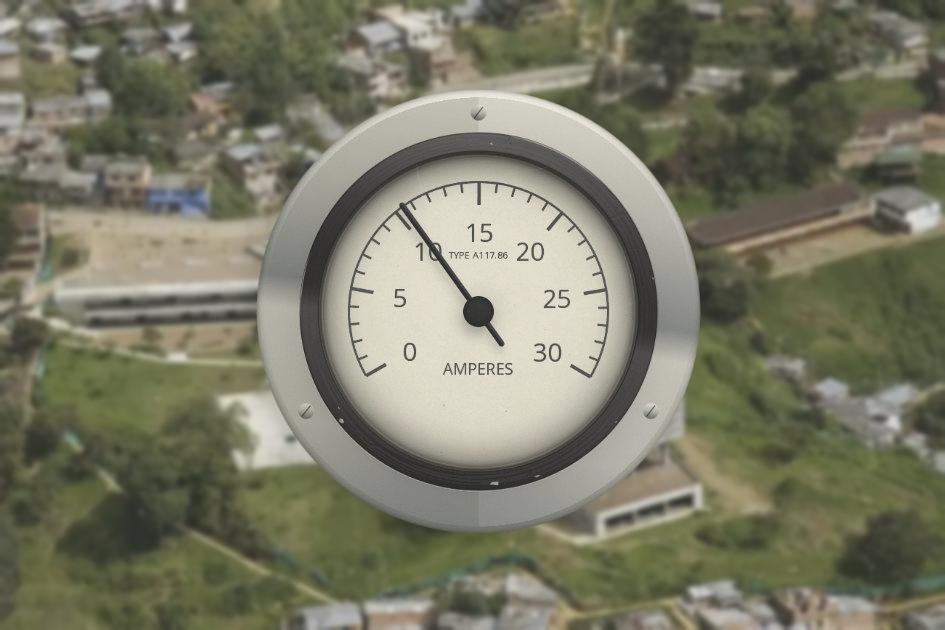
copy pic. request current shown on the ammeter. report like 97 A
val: 10.5 A
